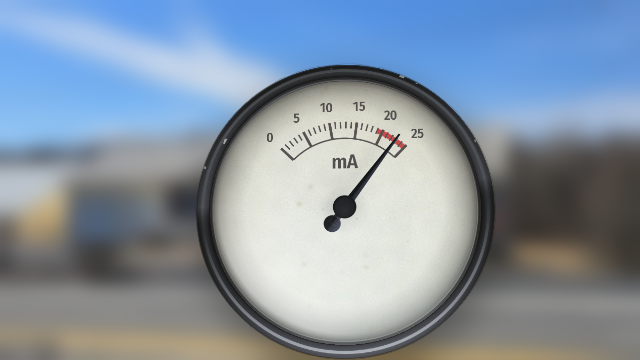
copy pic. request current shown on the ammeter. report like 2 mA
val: 23 mA
